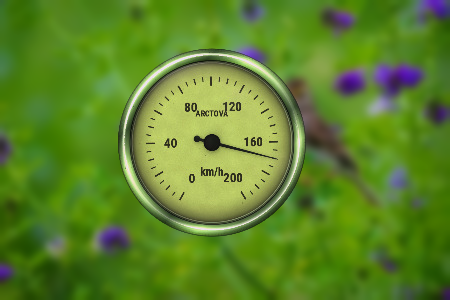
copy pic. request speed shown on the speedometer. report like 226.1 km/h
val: 170 km/h
